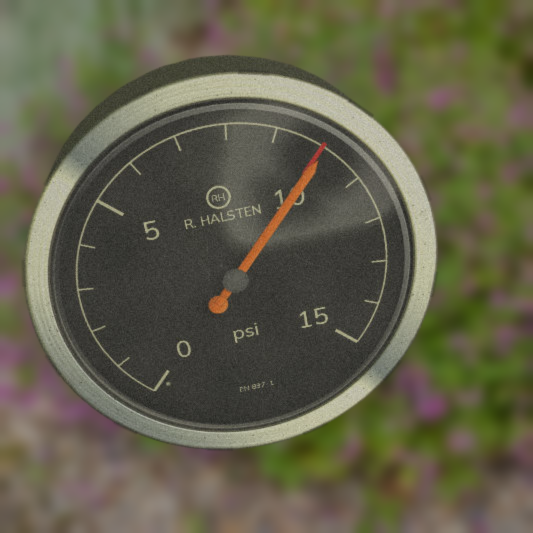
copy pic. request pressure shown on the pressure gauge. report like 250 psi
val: 10 psi
